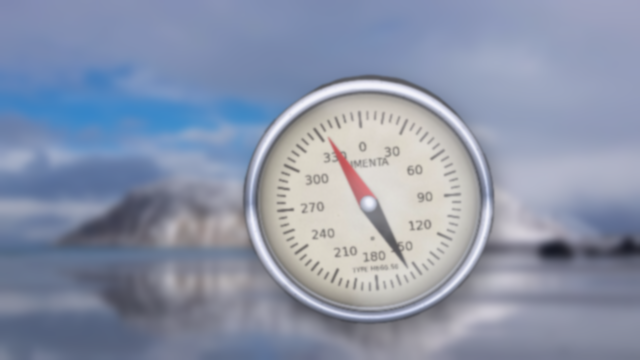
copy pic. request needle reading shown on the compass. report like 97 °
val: 335 °
